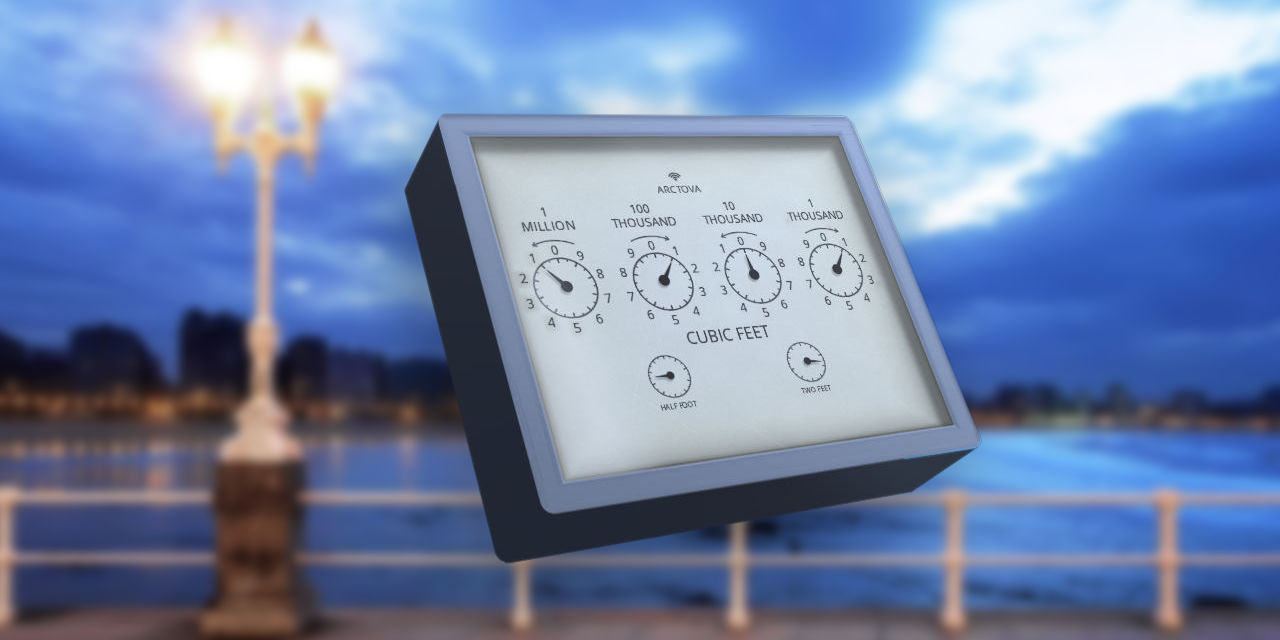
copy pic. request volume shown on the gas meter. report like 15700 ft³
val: 110100 ft³
